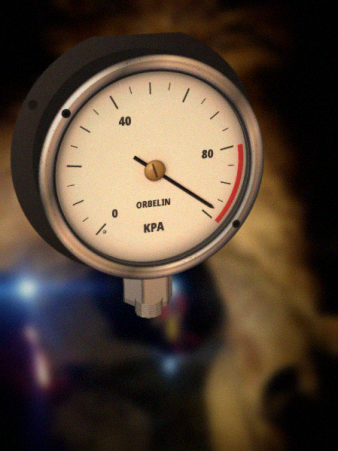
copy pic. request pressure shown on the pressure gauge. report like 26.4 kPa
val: 97.5 kPa
